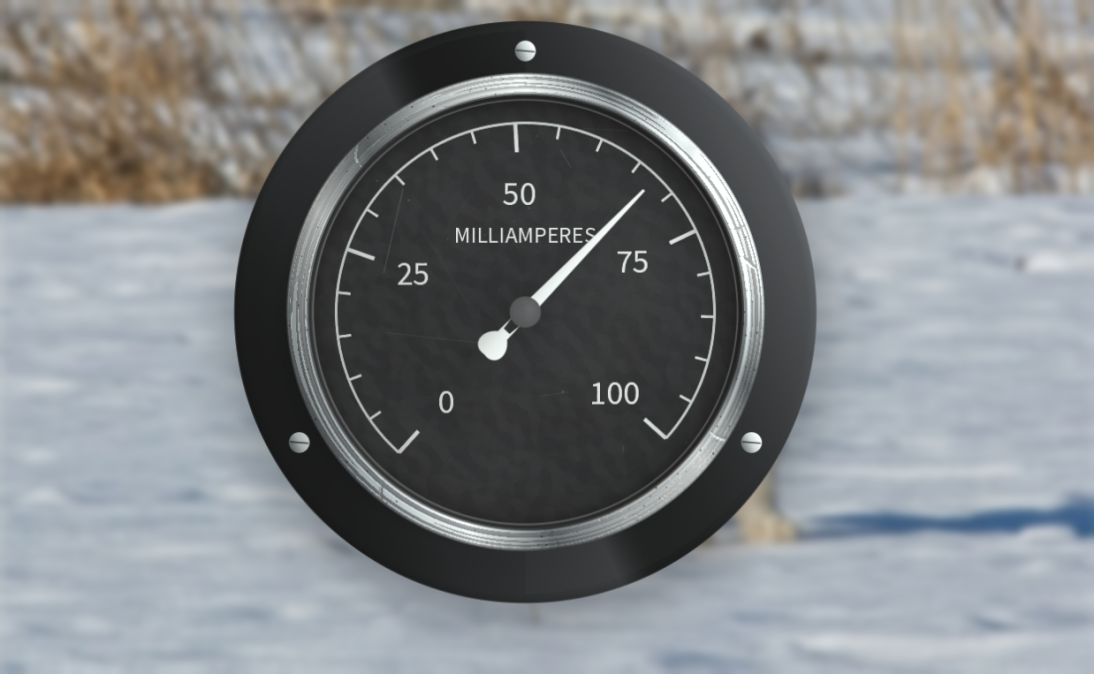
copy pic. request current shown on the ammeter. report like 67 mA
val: 67.5 mA
